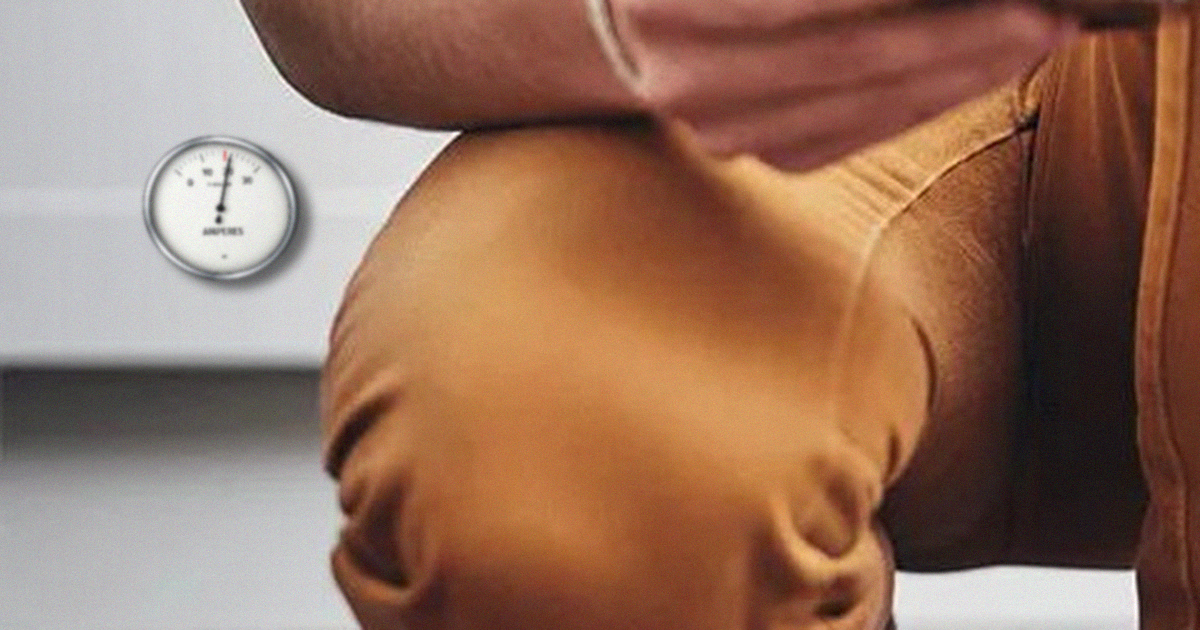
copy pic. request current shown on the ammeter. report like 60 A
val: 20 A
